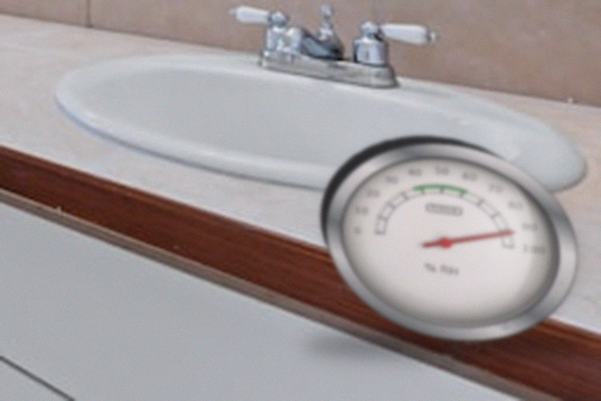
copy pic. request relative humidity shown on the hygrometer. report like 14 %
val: 90 %
